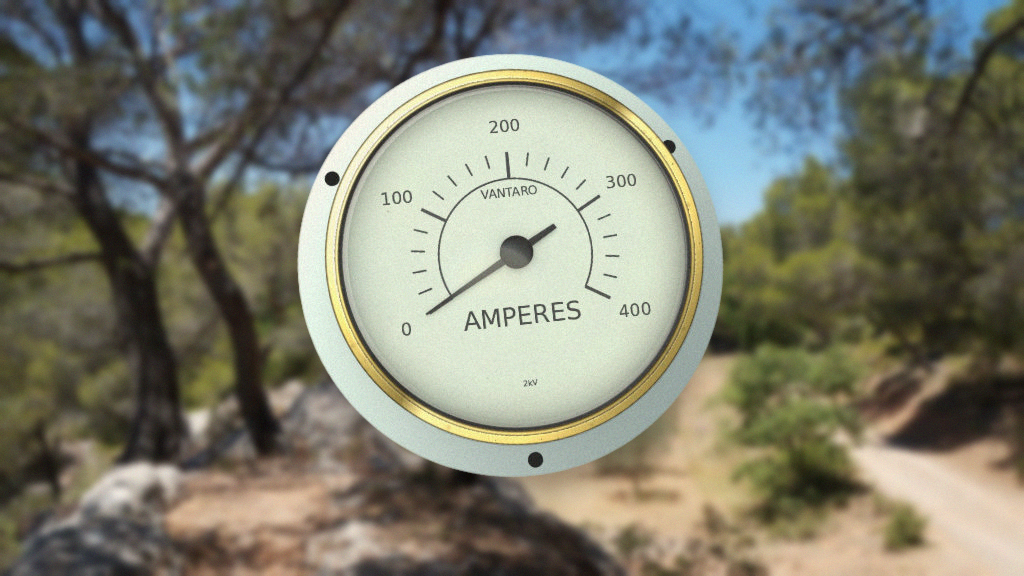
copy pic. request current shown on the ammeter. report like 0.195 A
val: 0 A
